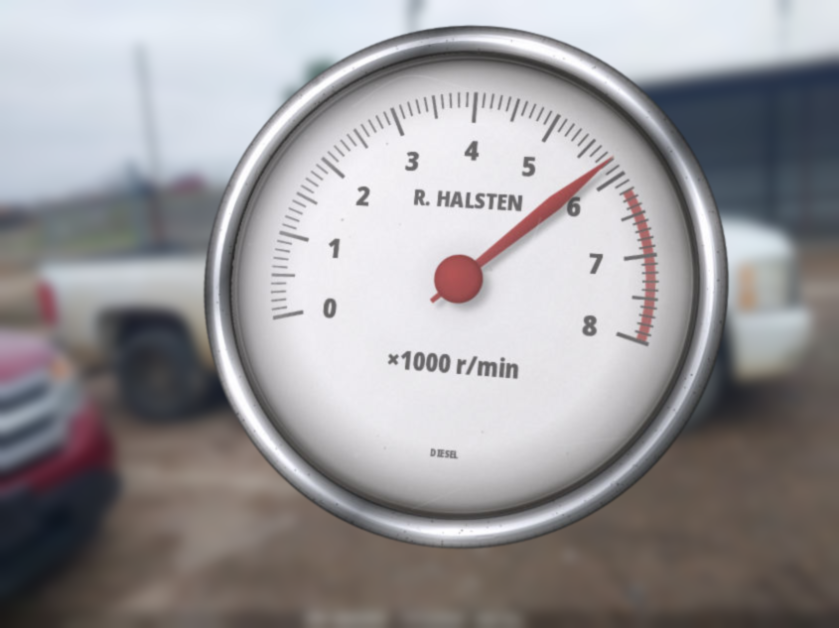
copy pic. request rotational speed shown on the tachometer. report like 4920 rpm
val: 5800 rpm
